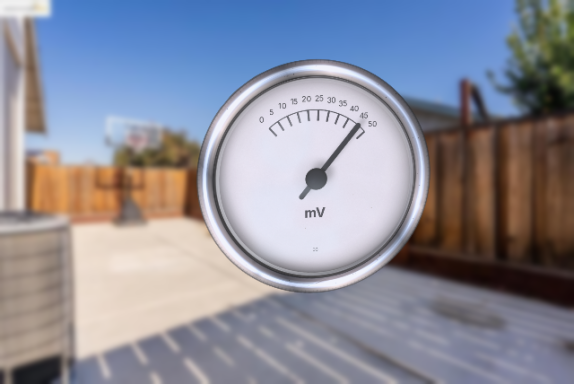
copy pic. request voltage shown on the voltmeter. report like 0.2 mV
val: 45 mV
